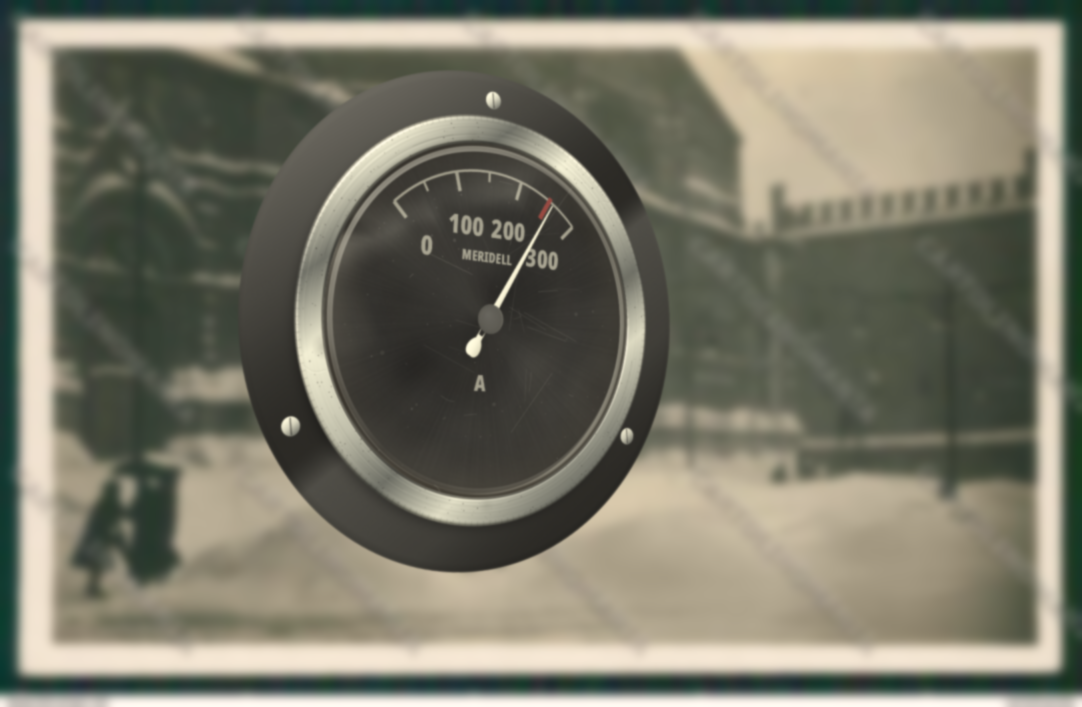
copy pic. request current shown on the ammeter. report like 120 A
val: 250 A
